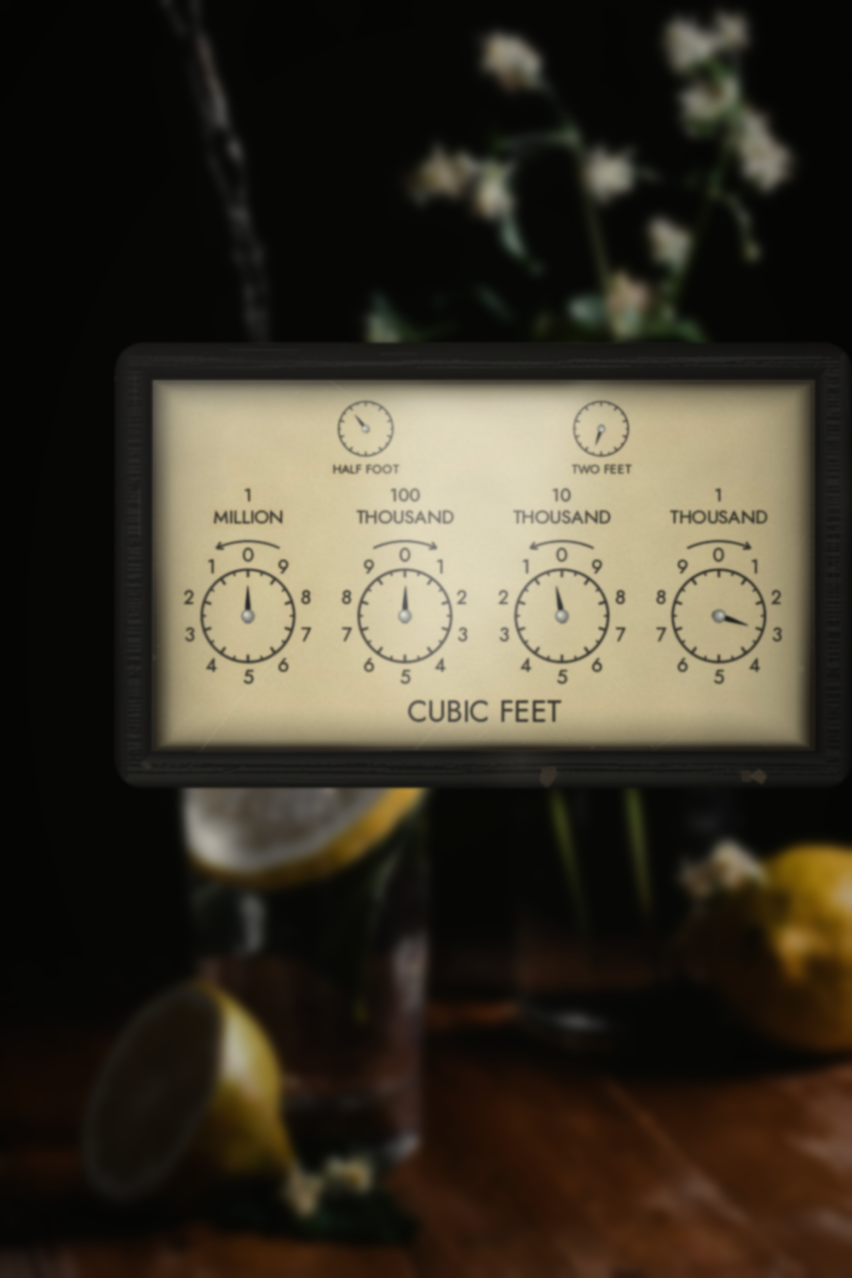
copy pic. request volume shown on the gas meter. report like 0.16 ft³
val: 300 ft³
